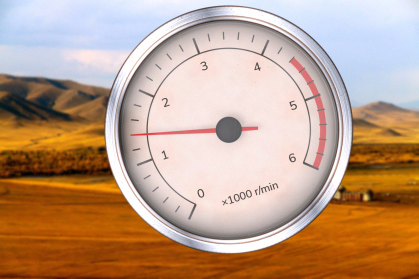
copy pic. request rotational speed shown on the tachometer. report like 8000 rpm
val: 1400 rpm
